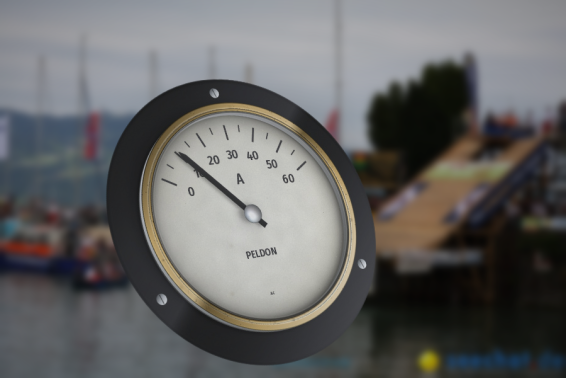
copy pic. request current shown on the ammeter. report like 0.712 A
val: 10 A
